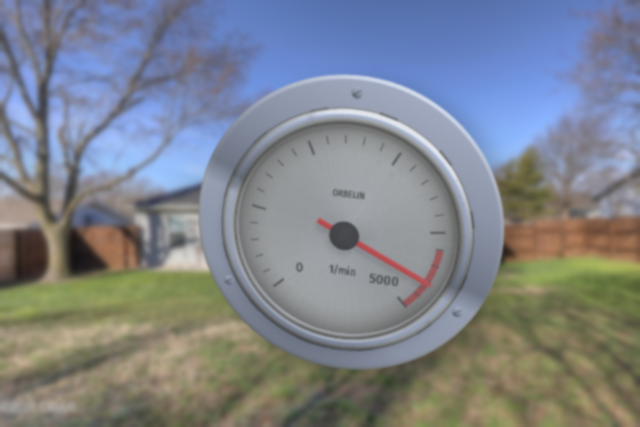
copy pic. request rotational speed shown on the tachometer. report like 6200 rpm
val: 4600 rpm
